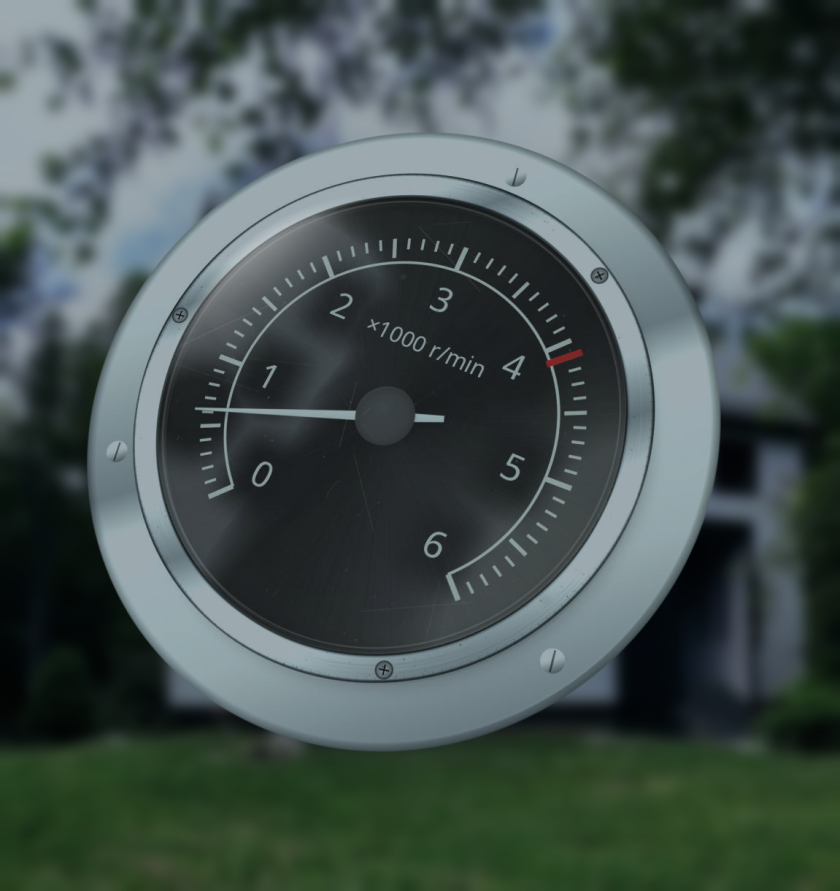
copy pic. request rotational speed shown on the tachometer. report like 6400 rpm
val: 600 rpm
